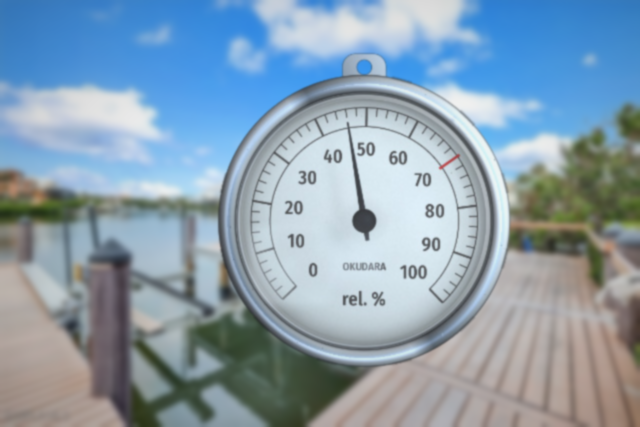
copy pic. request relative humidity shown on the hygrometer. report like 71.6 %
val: 46 %
